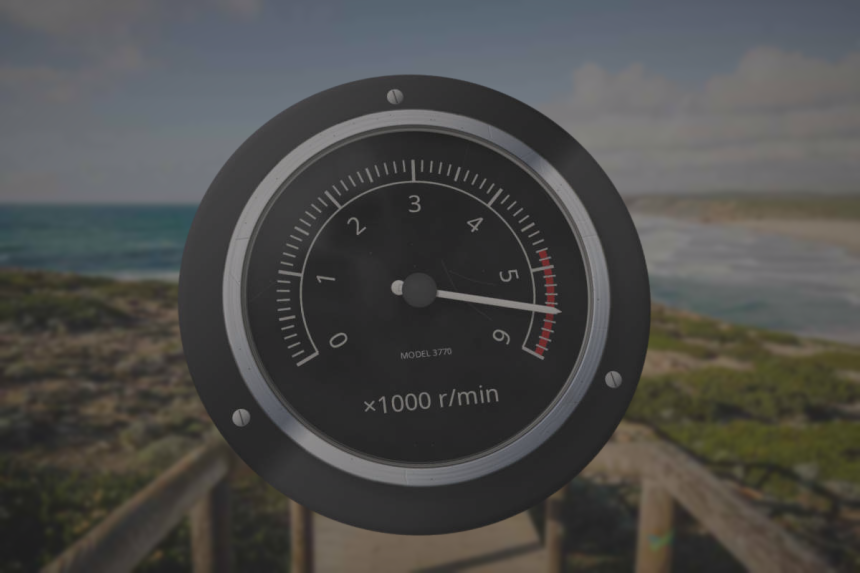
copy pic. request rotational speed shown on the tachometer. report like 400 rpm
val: 5500 rpm
